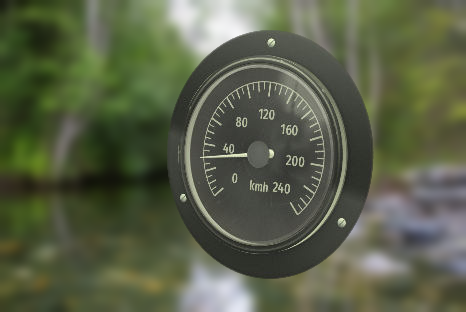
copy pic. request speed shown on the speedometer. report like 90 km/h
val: 30 km/h
